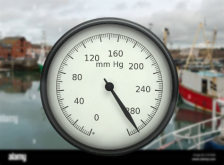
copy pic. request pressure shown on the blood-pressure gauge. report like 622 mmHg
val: 290 mmHg
